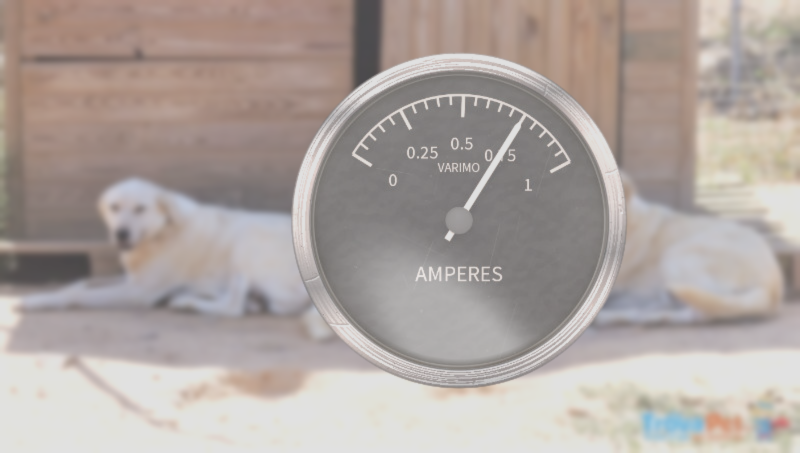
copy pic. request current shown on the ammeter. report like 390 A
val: 0.75 A
